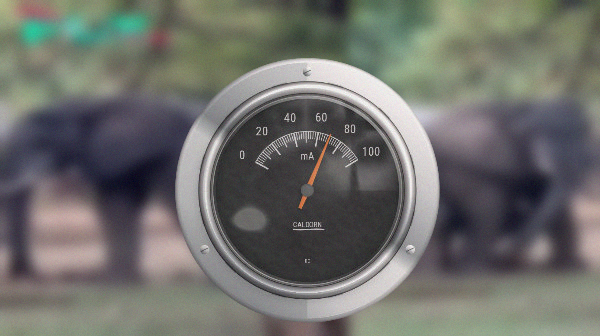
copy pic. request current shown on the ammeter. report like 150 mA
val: 70 mA
